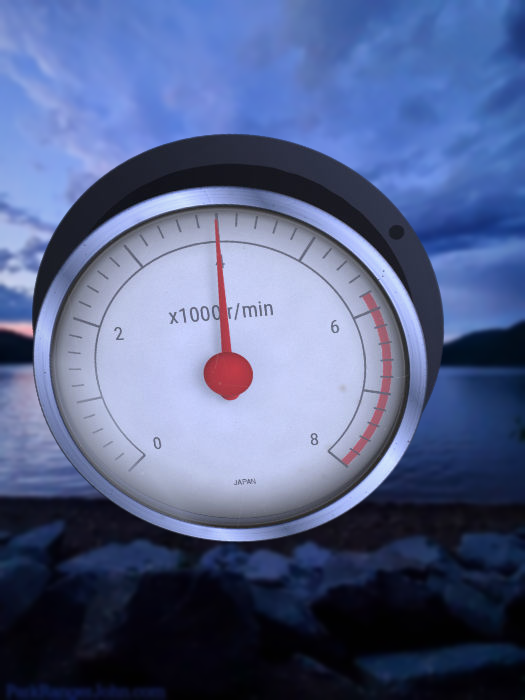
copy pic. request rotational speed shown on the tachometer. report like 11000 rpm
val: 4000 rpm
